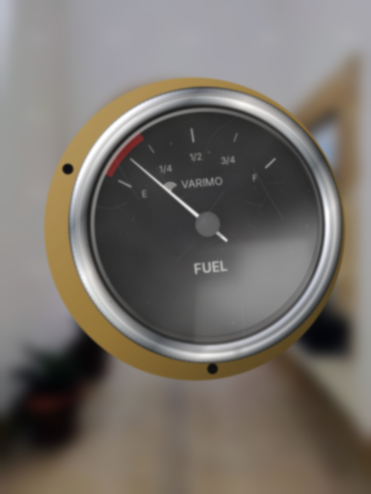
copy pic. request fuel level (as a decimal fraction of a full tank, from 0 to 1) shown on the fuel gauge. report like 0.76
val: 0.125
